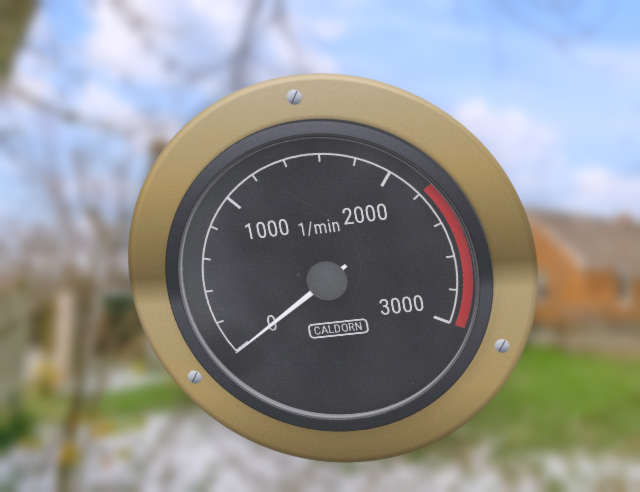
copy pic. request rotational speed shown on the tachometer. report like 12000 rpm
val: 0 rpm
